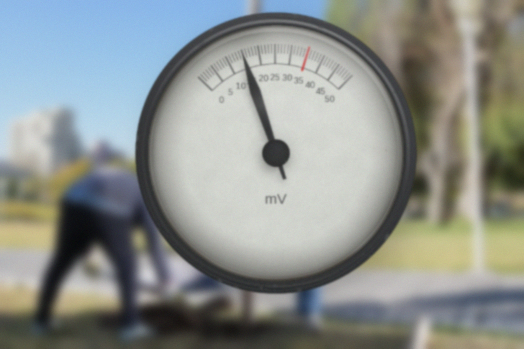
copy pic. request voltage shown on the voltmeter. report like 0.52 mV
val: 15 mV
